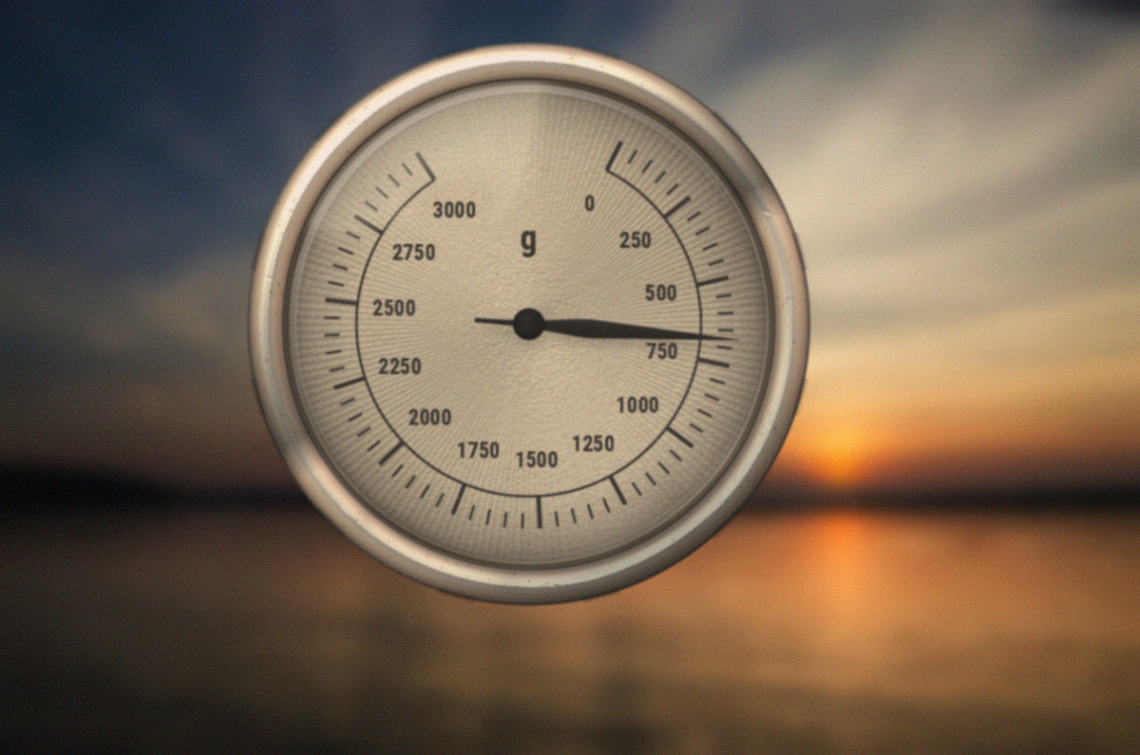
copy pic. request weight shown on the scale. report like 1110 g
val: 675 g
